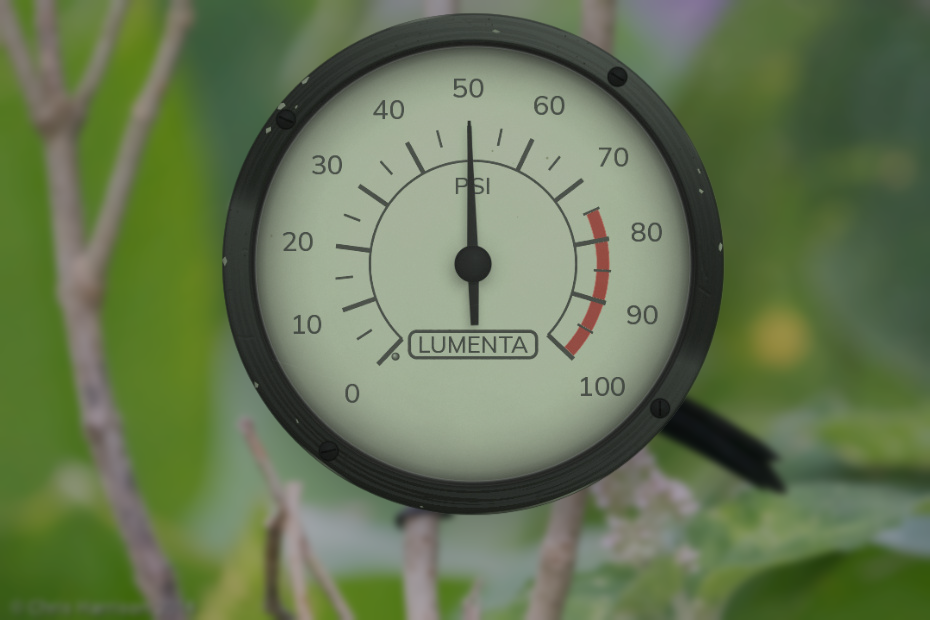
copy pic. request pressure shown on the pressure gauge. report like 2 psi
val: 50 psi
